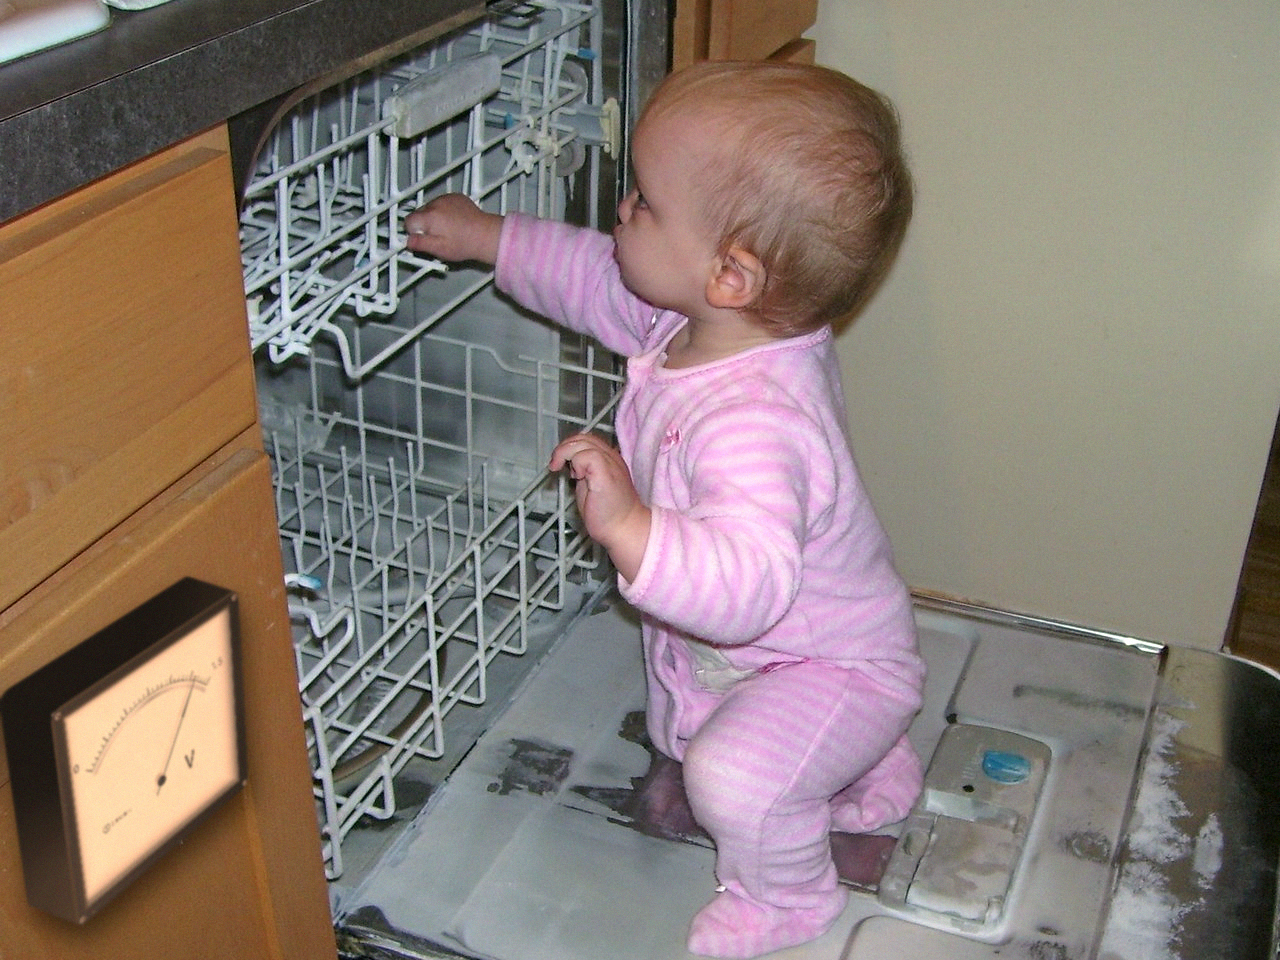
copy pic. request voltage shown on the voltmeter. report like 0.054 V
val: 1.25 V
